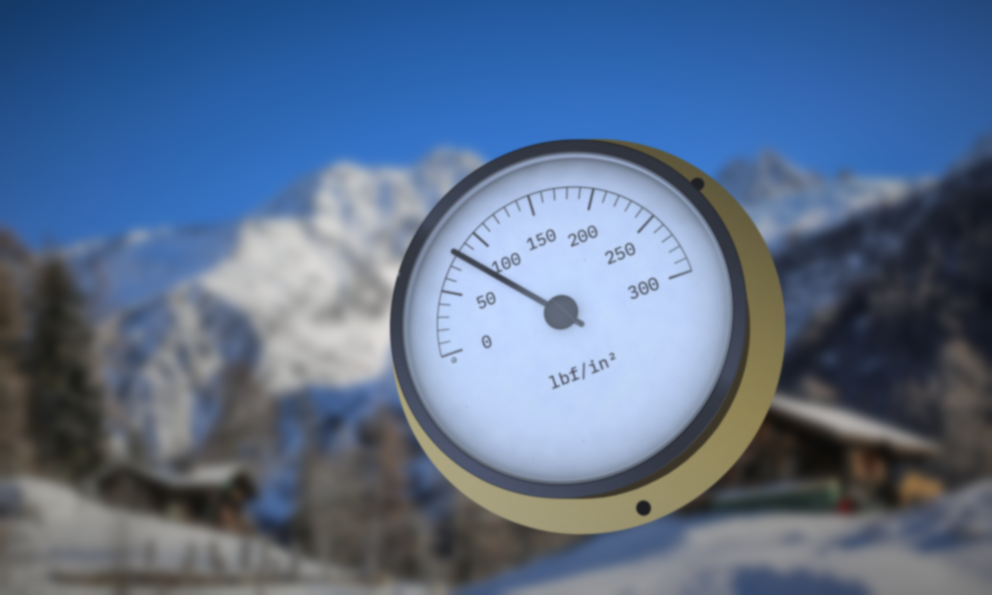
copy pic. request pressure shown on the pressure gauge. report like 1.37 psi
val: 80 psi
